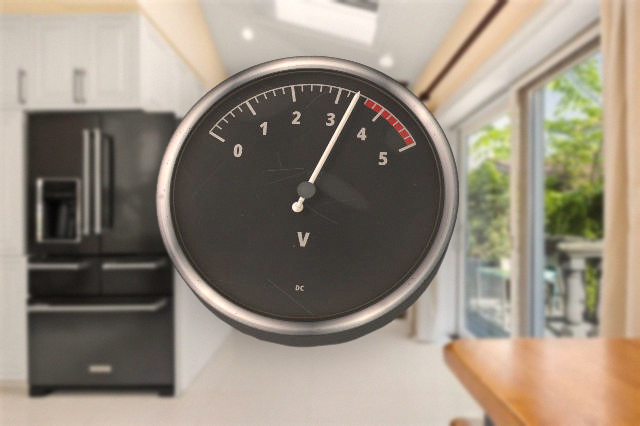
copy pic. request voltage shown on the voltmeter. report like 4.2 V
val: 3.4 V
